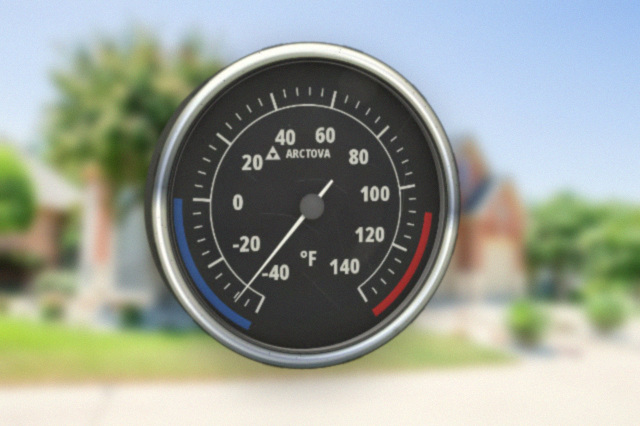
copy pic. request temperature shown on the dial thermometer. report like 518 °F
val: -32 °F
